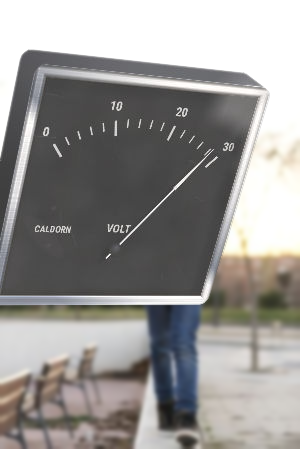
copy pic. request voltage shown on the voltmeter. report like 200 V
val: 28 V
